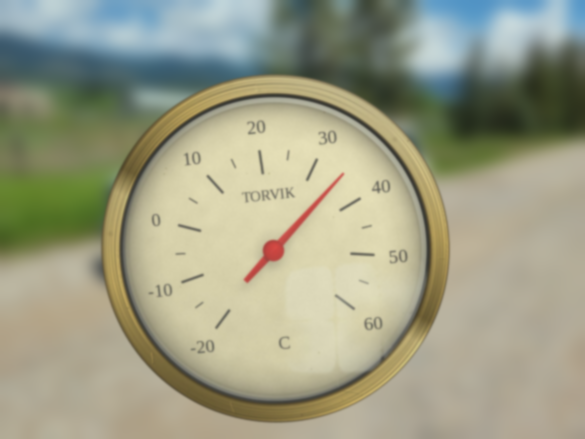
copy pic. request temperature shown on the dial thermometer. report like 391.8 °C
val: 35 °C
